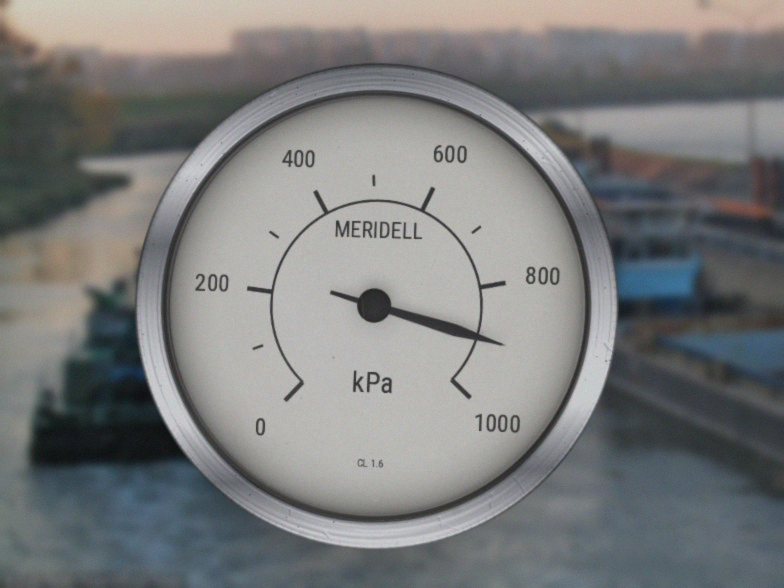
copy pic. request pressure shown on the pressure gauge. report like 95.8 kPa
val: 900 kPa
